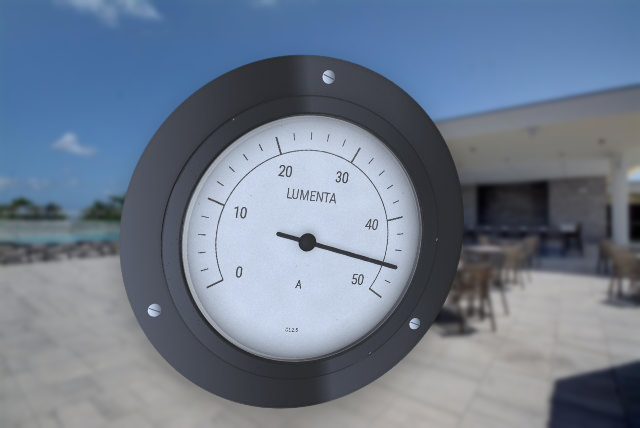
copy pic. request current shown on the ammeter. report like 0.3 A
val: 46 A
